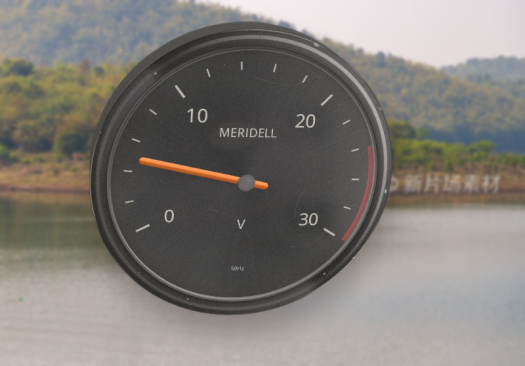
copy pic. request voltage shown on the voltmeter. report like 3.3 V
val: 5 V
